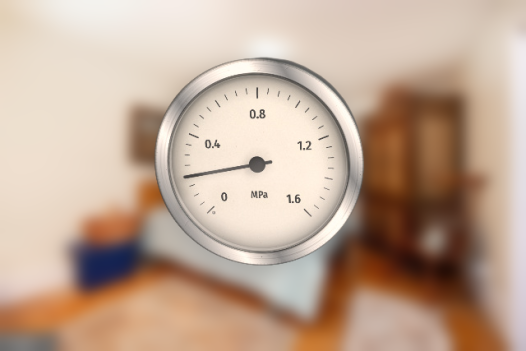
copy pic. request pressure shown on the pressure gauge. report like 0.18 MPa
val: 0.2 MPa
